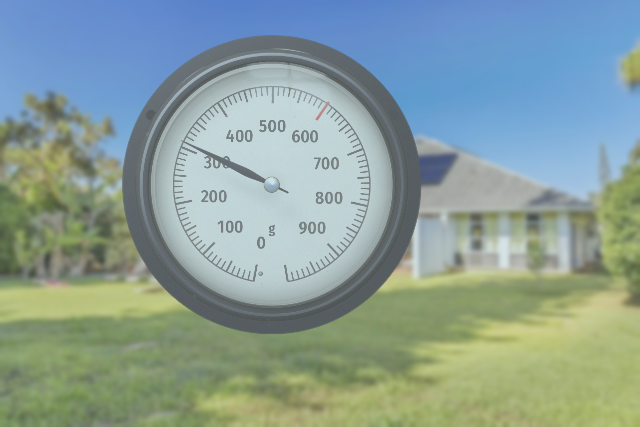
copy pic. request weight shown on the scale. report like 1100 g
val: 310 g
